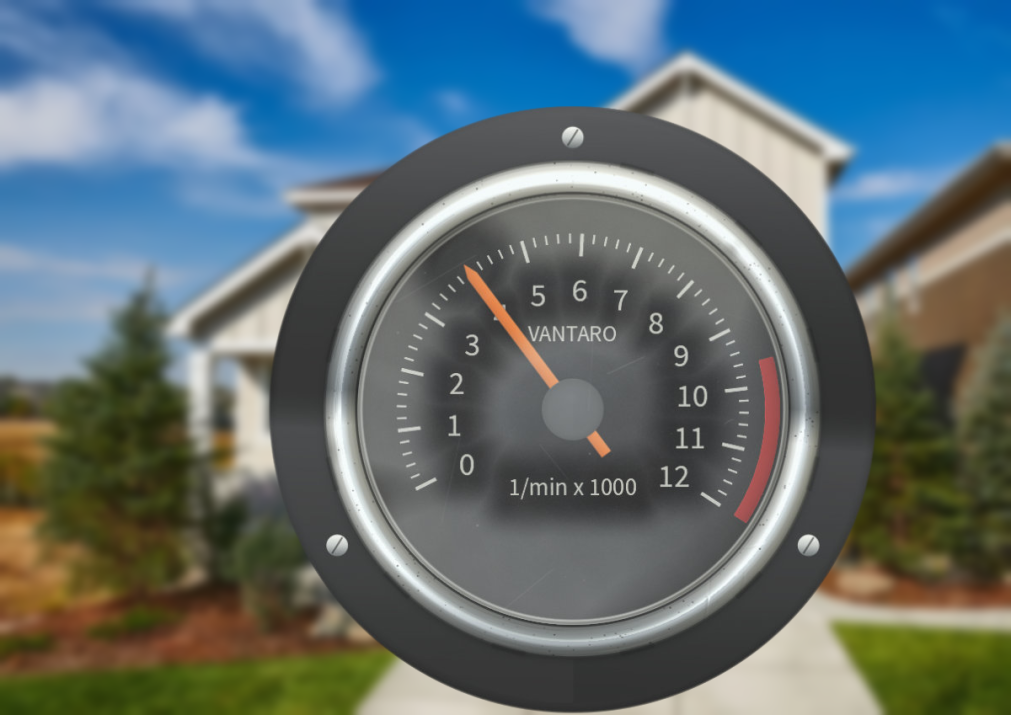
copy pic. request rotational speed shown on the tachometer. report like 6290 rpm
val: 4000 rpm
